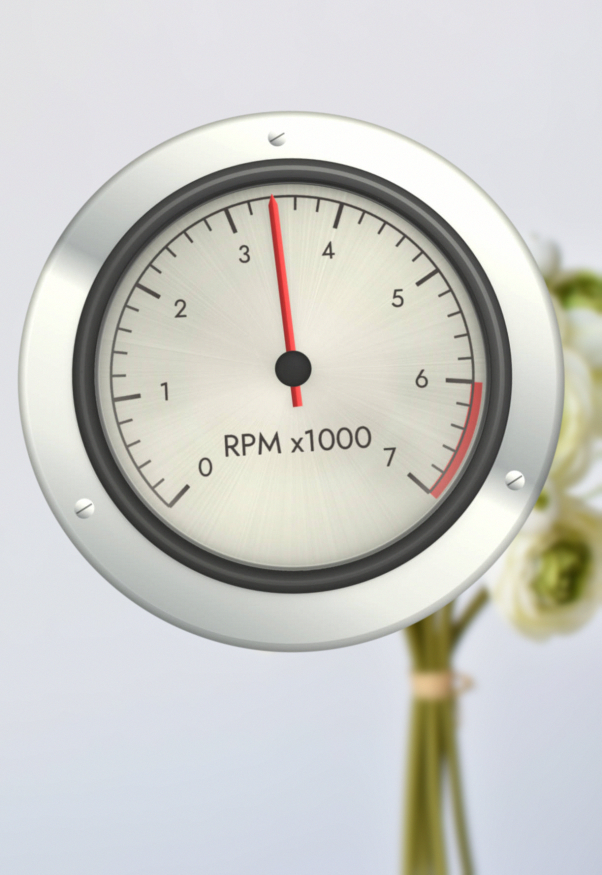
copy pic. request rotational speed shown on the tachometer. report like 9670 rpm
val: 3400 rpm
